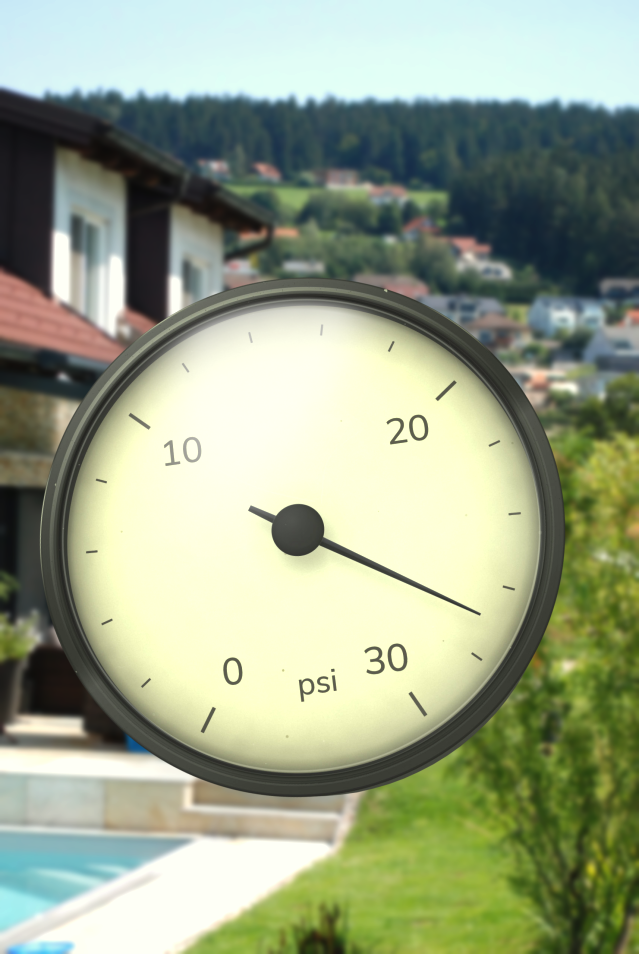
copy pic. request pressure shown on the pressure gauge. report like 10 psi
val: 27 psi
